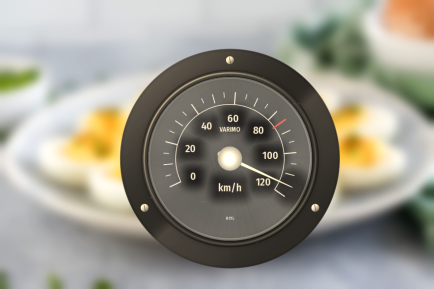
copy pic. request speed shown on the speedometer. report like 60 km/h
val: 115 km/h
